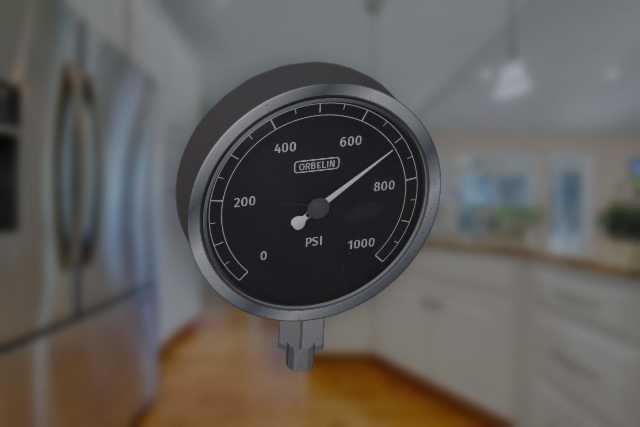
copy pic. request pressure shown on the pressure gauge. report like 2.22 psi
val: 700 psi
